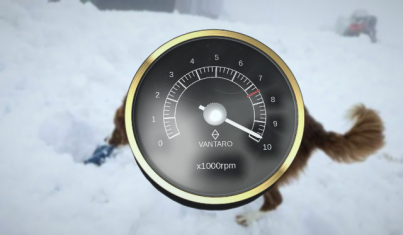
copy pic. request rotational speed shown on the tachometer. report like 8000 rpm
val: 9800 rpm
